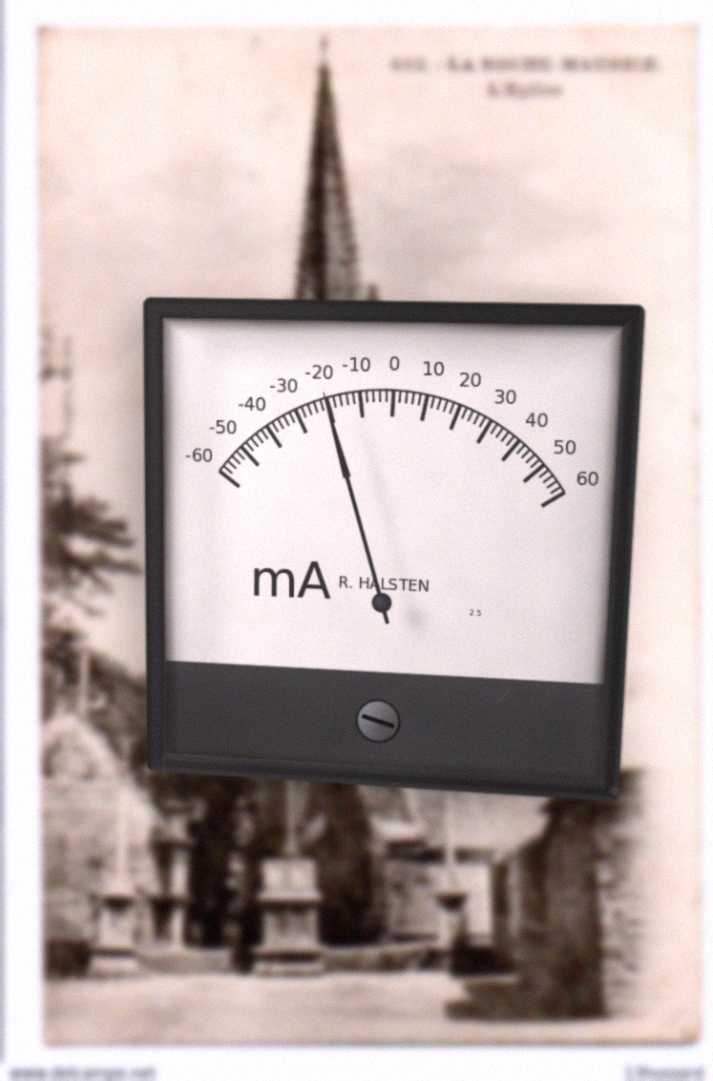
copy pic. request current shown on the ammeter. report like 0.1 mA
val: -20 mA
